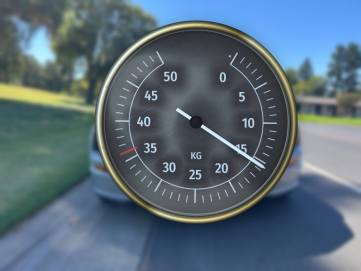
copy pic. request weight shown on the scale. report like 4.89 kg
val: 15.5 kg
